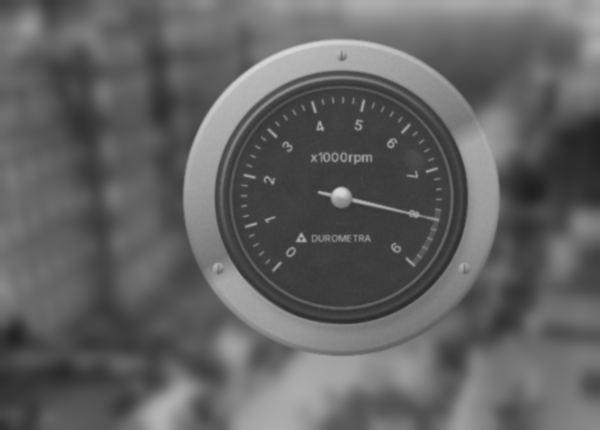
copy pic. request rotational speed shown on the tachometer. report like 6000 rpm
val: 8000 rpm
